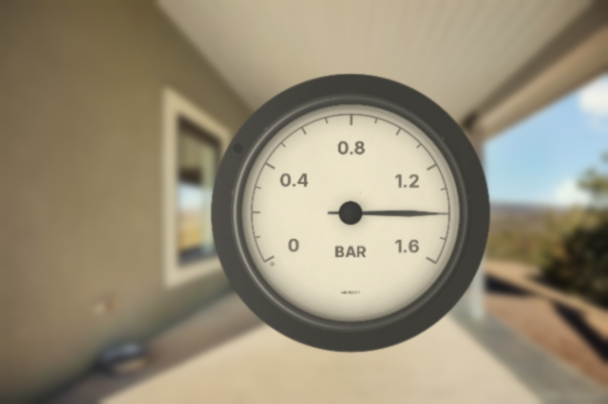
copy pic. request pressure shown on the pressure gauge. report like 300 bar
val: 1.4 bar
